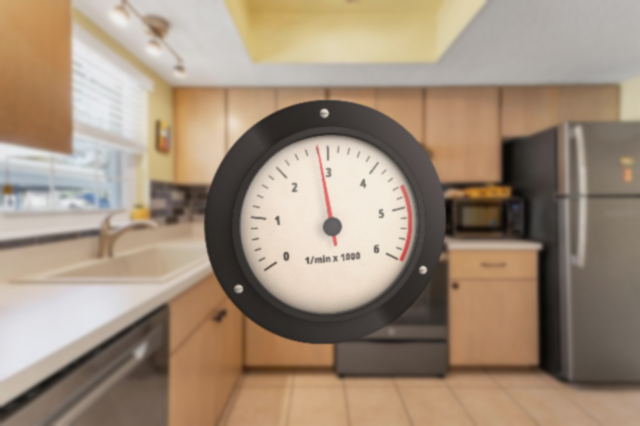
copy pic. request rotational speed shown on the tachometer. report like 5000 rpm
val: 2800 rpm
